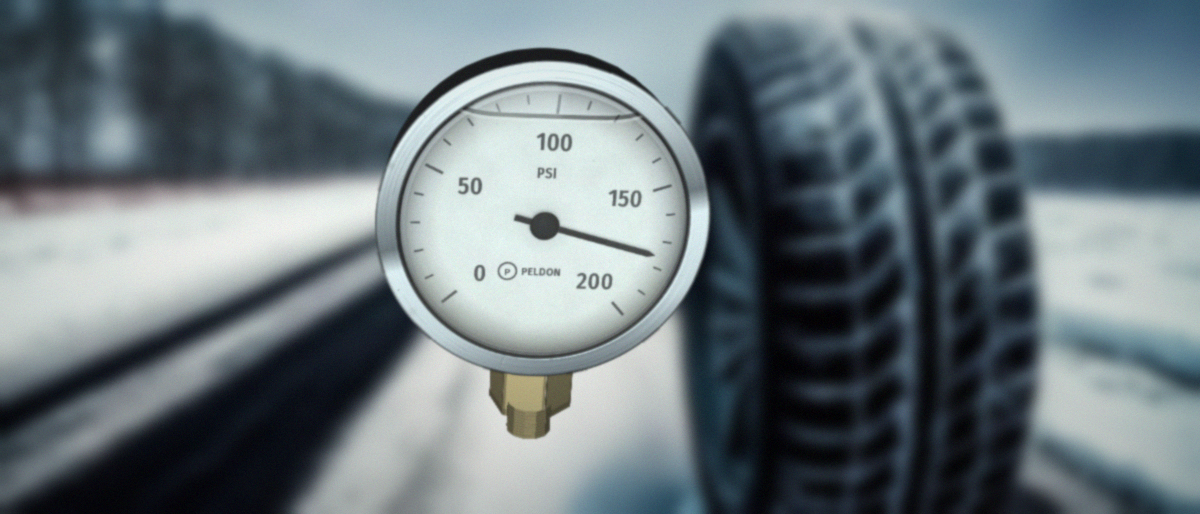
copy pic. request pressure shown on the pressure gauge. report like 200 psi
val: 175 psi
